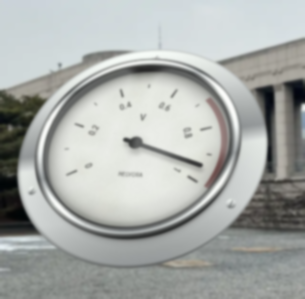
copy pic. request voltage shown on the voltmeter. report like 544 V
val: 0.95 V
